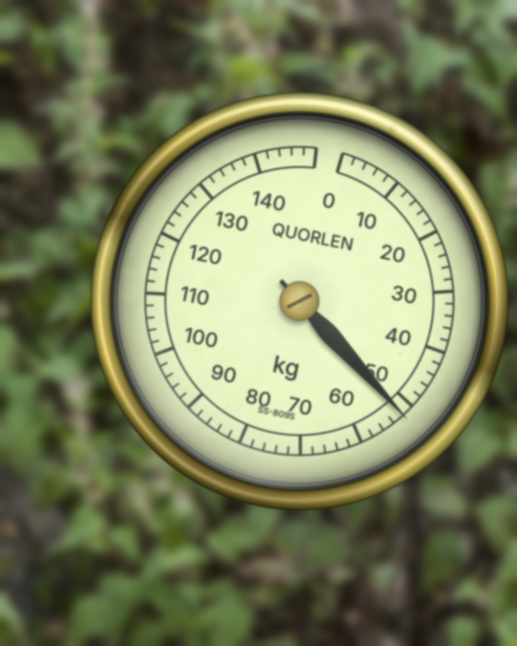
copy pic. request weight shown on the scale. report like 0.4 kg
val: 52 kg
